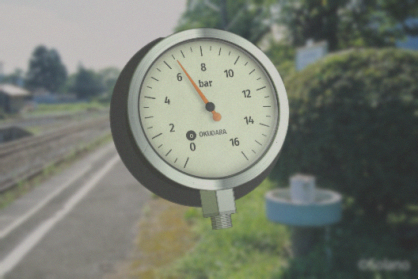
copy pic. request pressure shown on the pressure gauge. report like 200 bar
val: 6.5 bar
